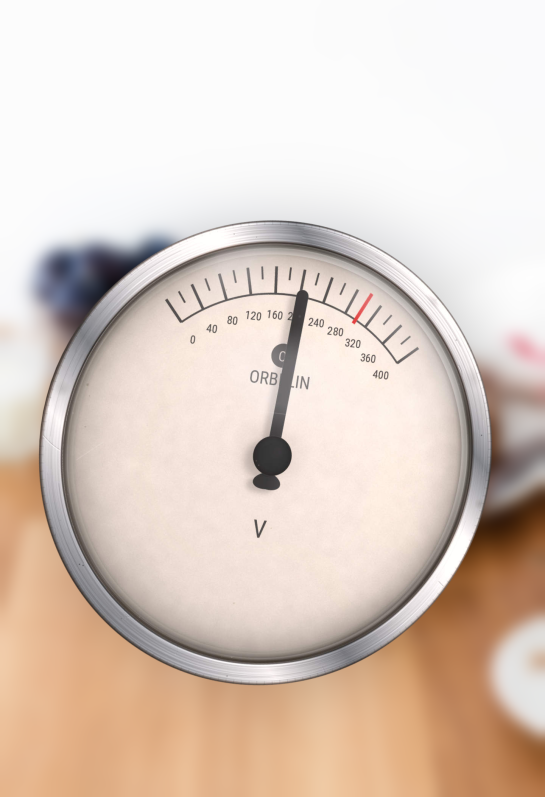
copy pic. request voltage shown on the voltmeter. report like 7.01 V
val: 200 V
